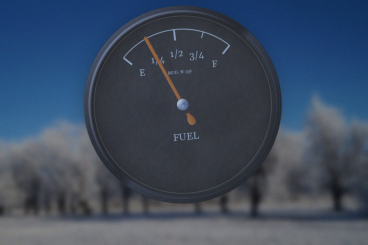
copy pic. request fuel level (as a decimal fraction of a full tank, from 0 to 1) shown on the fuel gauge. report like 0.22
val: 0.25
